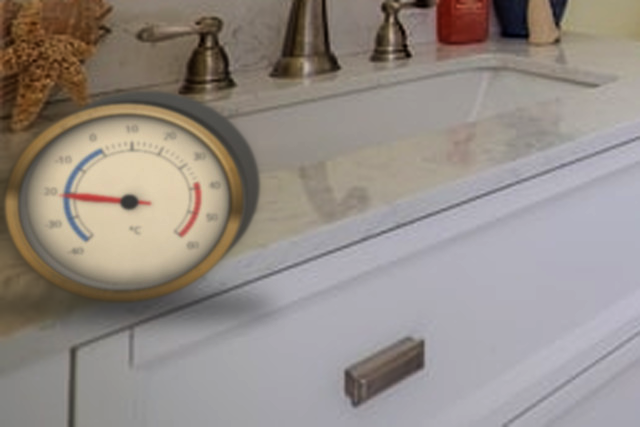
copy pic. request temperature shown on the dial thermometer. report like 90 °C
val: -20 °C
